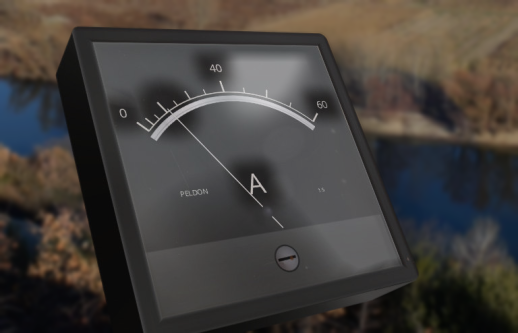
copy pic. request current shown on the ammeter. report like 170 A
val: 20 A
